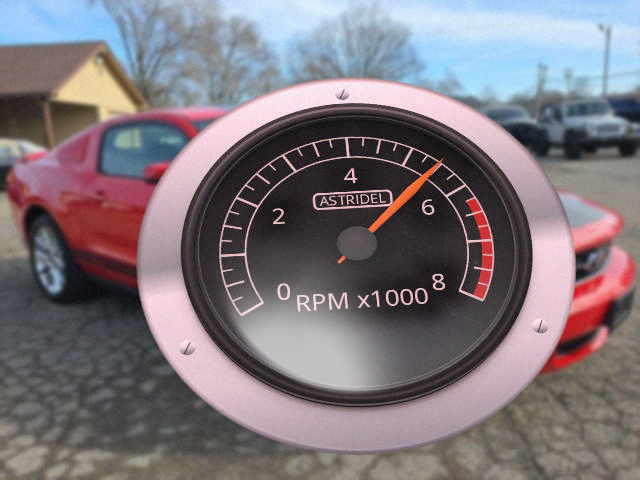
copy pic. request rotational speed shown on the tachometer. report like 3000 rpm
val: 5500 rpm
